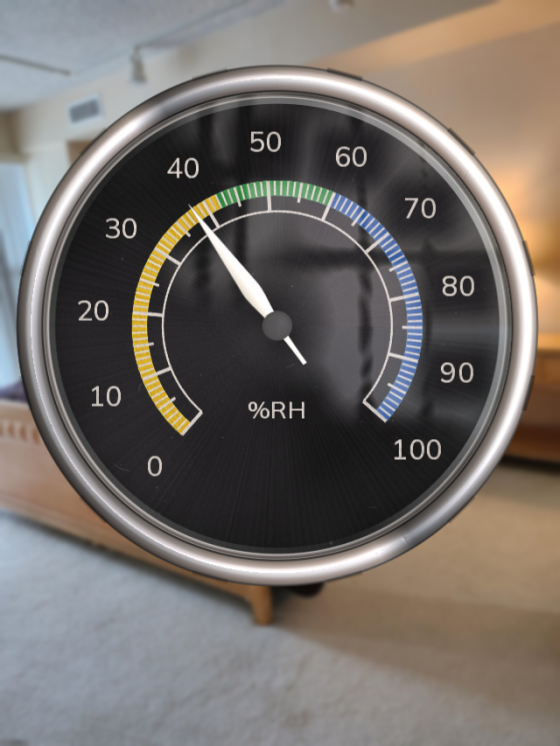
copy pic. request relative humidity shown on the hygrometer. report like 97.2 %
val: 38 %
